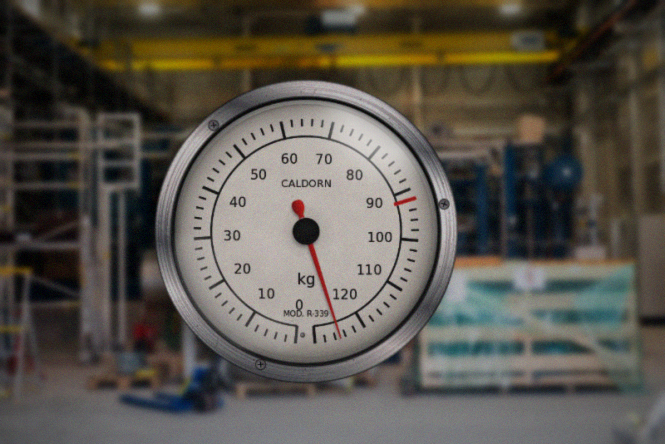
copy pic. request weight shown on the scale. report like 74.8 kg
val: 125 kg
